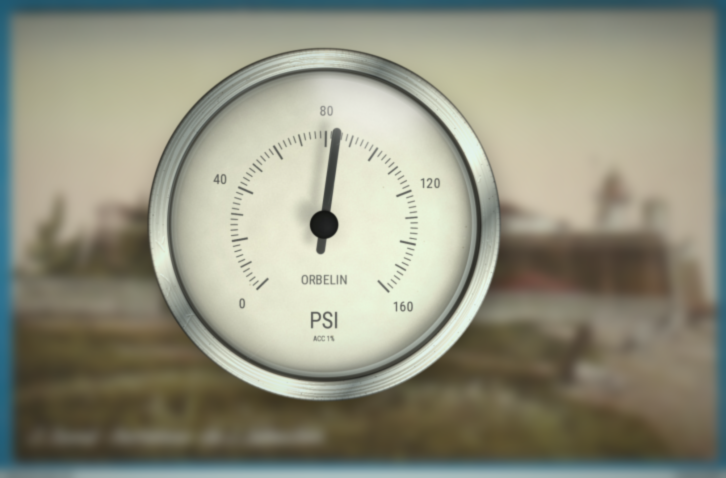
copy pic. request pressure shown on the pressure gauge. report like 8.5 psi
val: 84 psi
